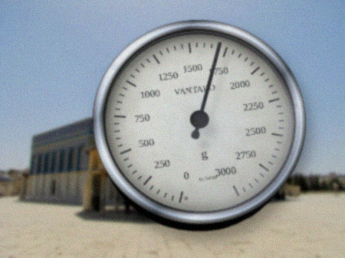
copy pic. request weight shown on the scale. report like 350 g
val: 1700 g
